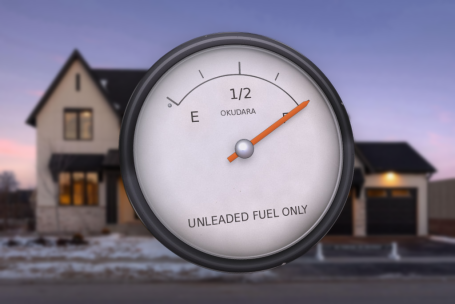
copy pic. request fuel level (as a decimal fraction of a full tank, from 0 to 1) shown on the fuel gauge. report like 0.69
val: 1
